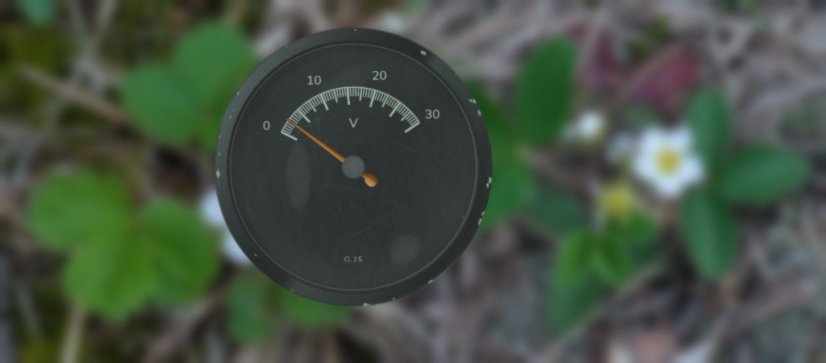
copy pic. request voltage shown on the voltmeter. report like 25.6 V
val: 2.5 V
